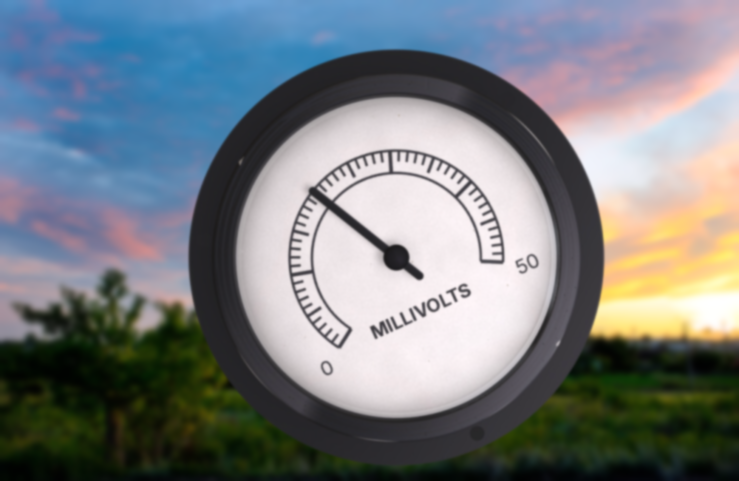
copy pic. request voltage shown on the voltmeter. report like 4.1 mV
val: 20 mV
